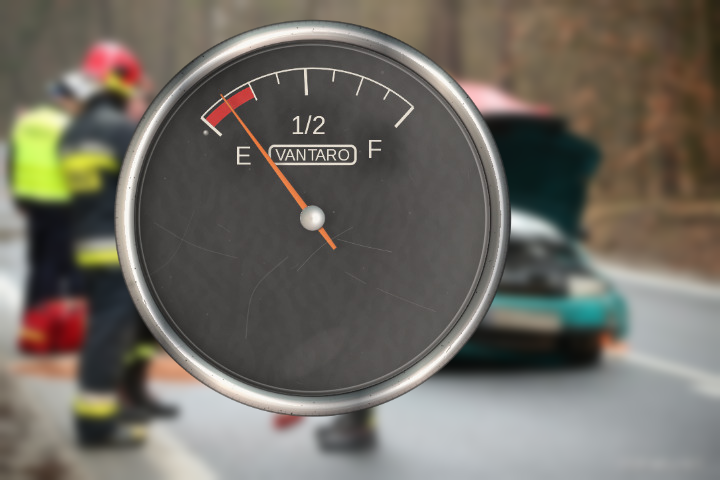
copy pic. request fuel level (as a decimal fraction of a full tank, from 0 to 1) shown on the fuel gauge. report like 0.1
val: 0.125
